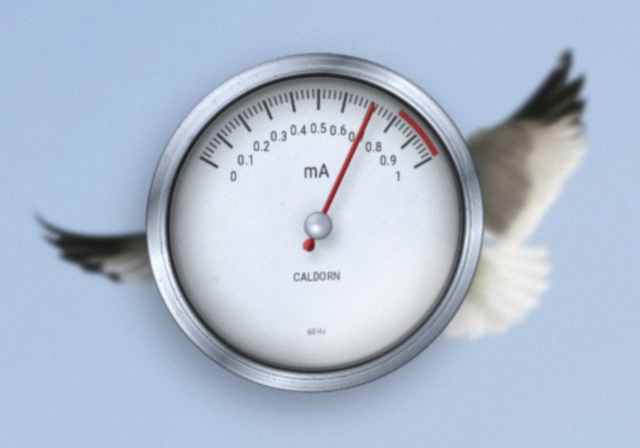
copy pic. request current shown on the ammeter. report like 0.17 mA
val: 0.7 mA
